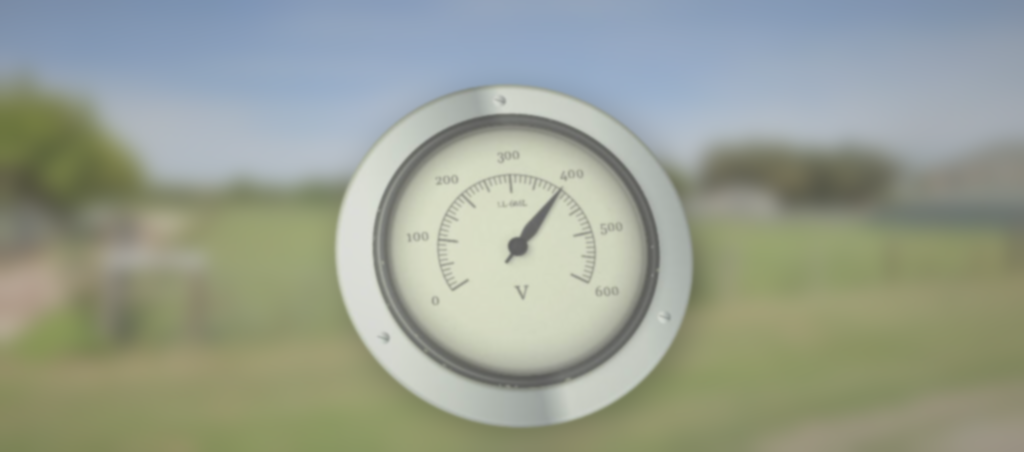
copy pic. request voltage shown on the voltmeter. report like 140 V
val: 400 V
